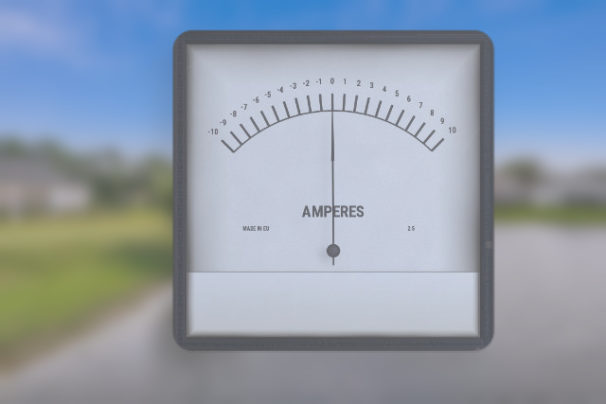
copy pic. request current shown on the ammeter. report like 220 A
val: 0 A
